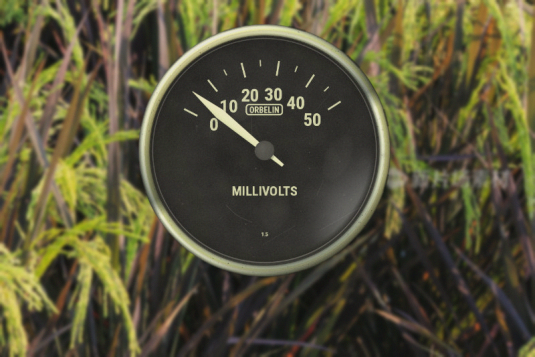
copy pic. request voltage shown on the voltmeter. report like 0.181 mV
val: 5 mV
